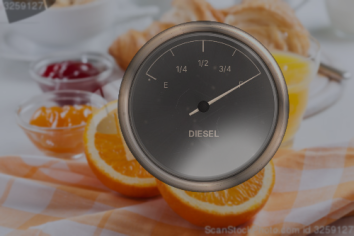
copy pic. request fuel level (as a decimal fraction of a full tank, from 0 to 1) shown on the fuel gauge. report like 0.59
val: 1
